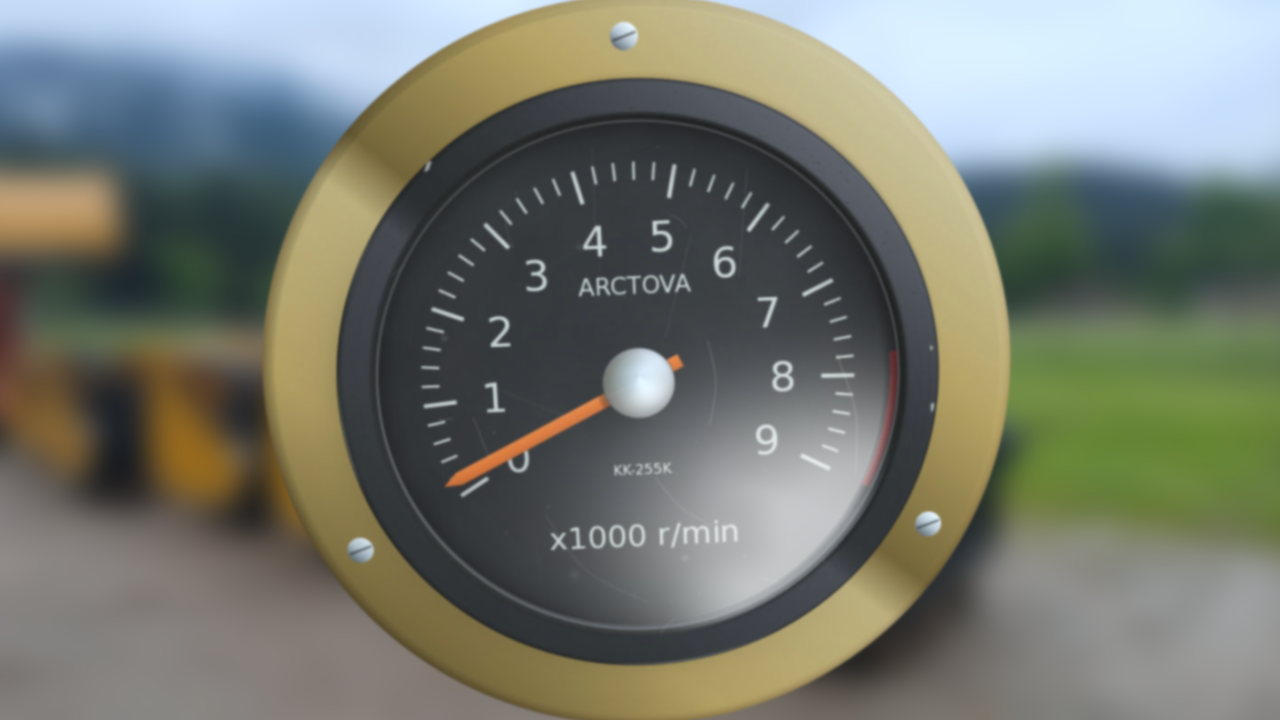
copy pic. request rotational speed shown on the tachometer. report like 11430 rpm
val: 200 rpm
